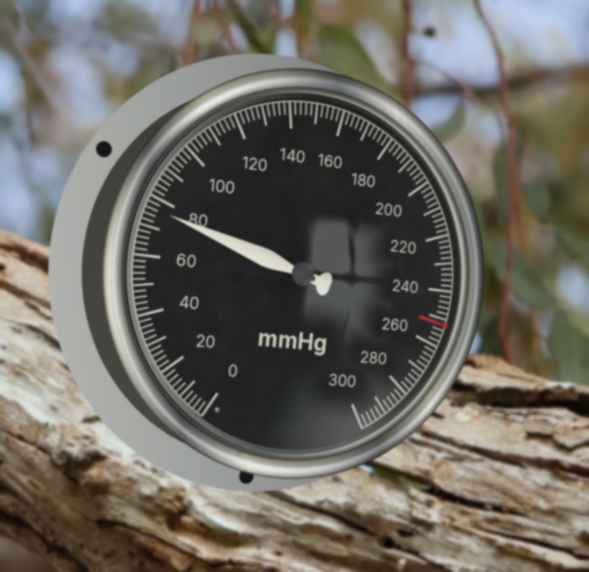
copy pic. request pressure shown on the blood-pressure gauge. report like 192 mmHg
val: 76 mmHg
